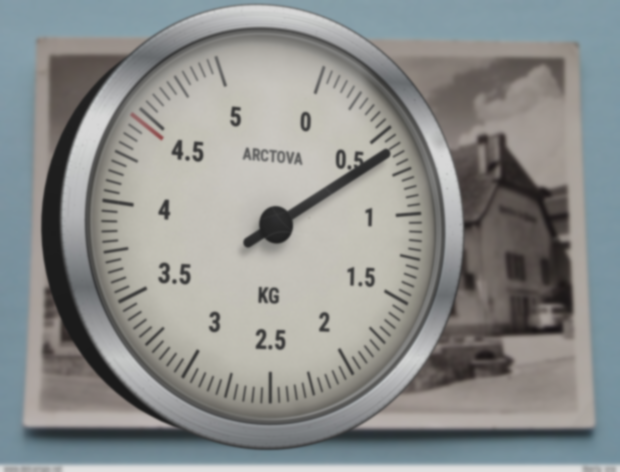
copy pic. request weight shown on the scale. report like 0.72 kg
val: 0.6 kg
